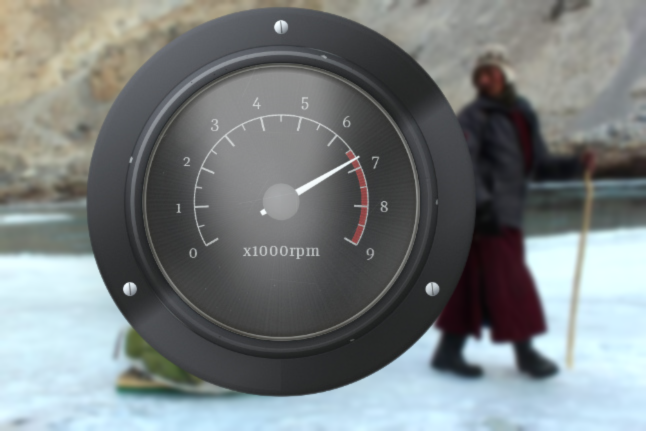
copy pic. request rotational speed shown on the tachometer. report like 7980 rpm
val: 6750 rpm
